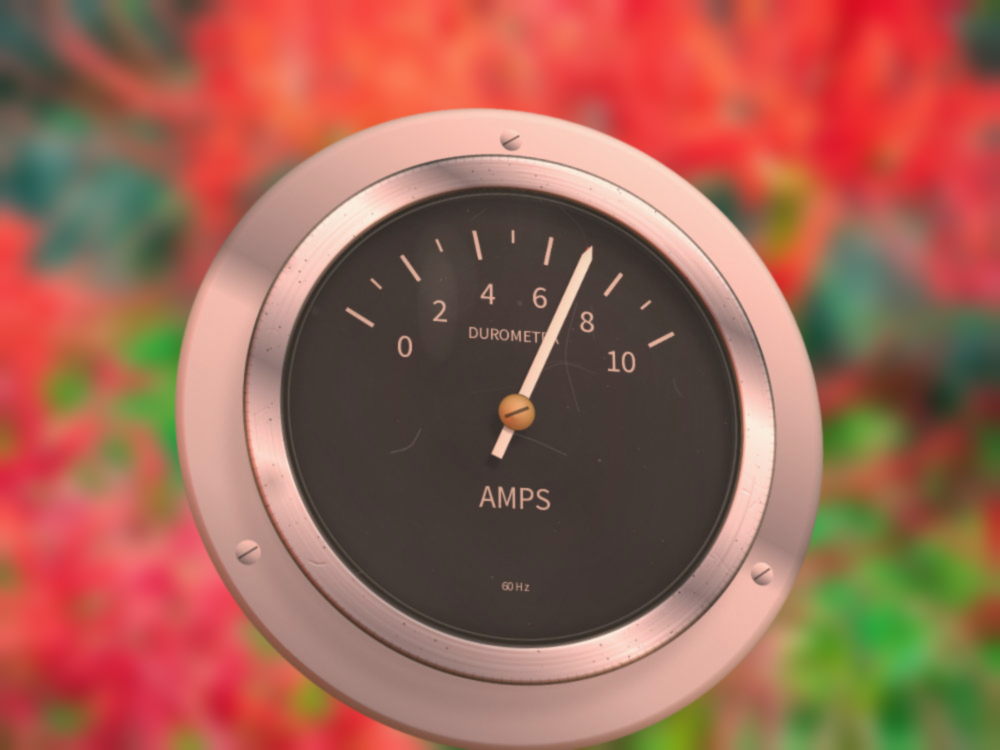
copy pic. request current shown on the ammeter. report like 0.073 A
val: 7 A
